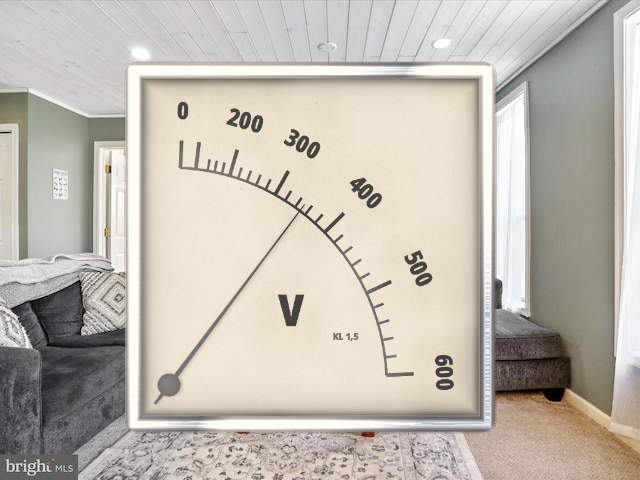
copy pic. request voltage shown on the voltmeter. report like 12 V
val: 350 V
